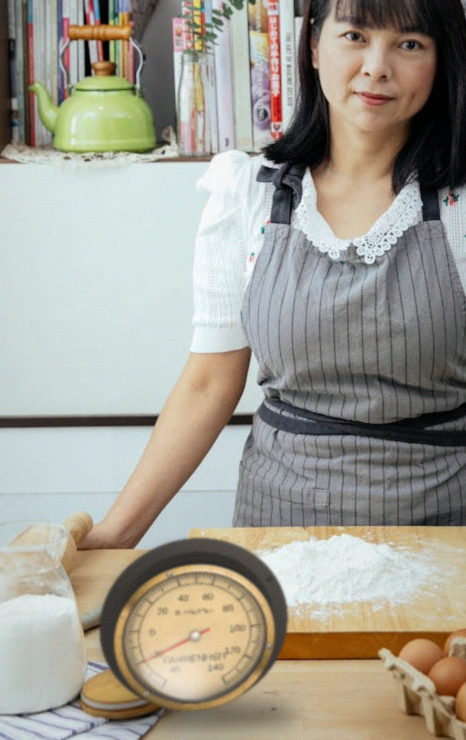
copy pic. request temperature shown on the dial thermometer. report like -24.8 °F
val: -20 °F
